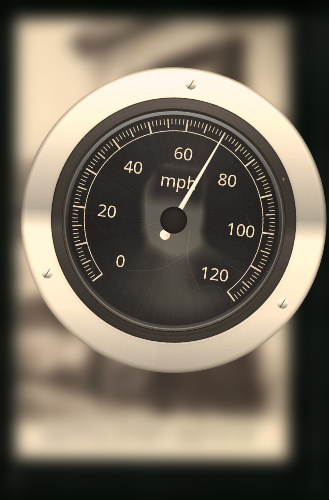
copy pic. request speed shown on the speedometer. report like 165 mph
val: 70 mph
